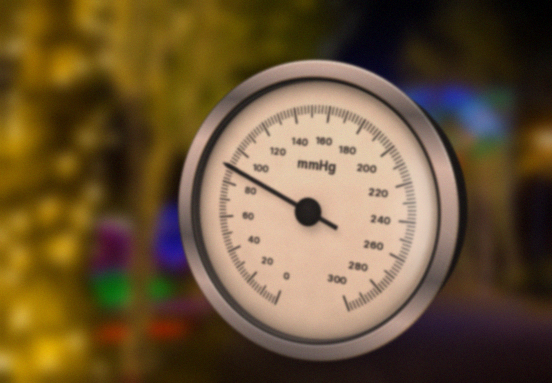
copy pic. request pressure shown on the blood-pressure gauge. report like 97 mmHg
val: 90 mmHg
